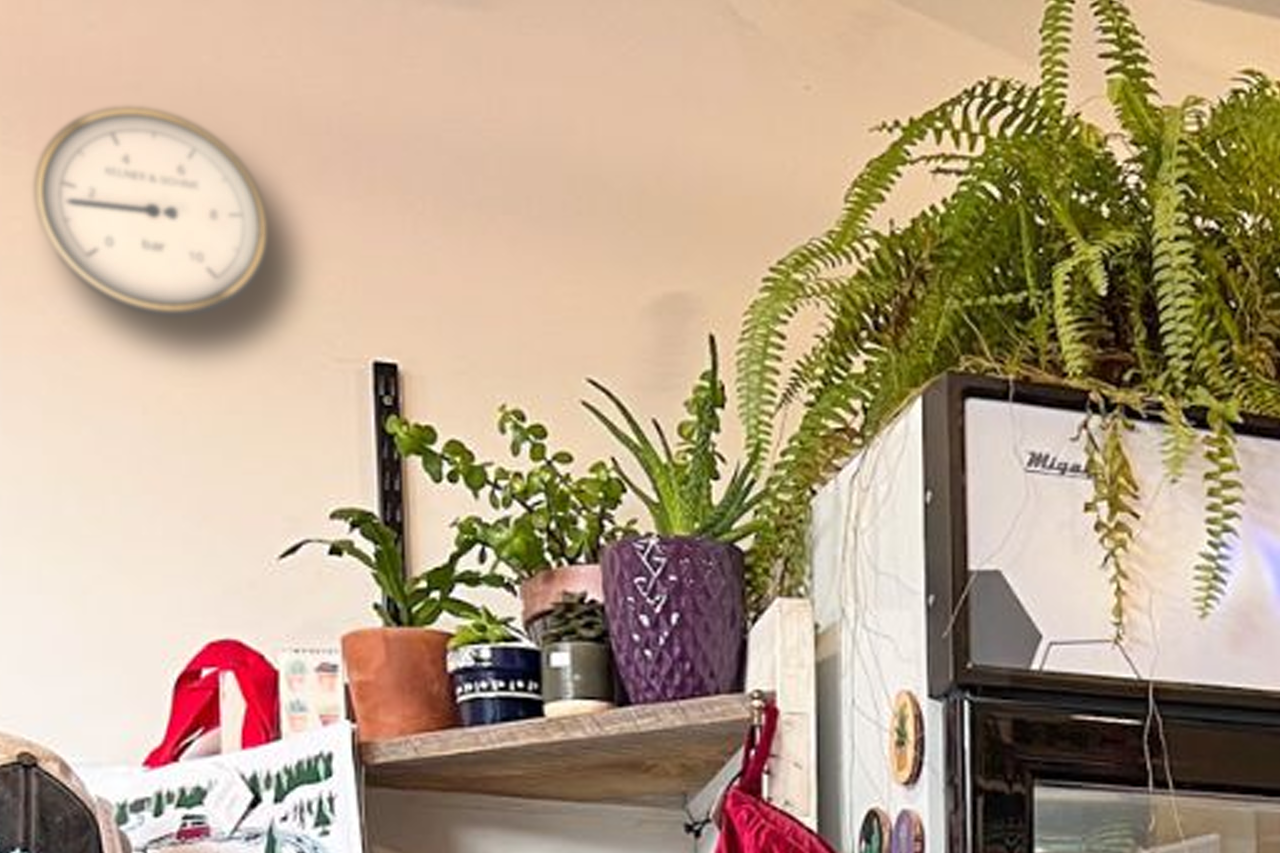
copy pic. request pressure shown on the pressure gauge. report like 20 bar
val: 1.5 bar
